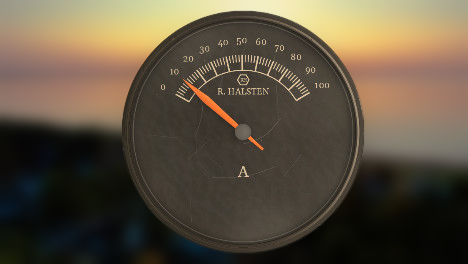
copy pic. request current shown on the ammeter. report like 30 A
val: 10 A
